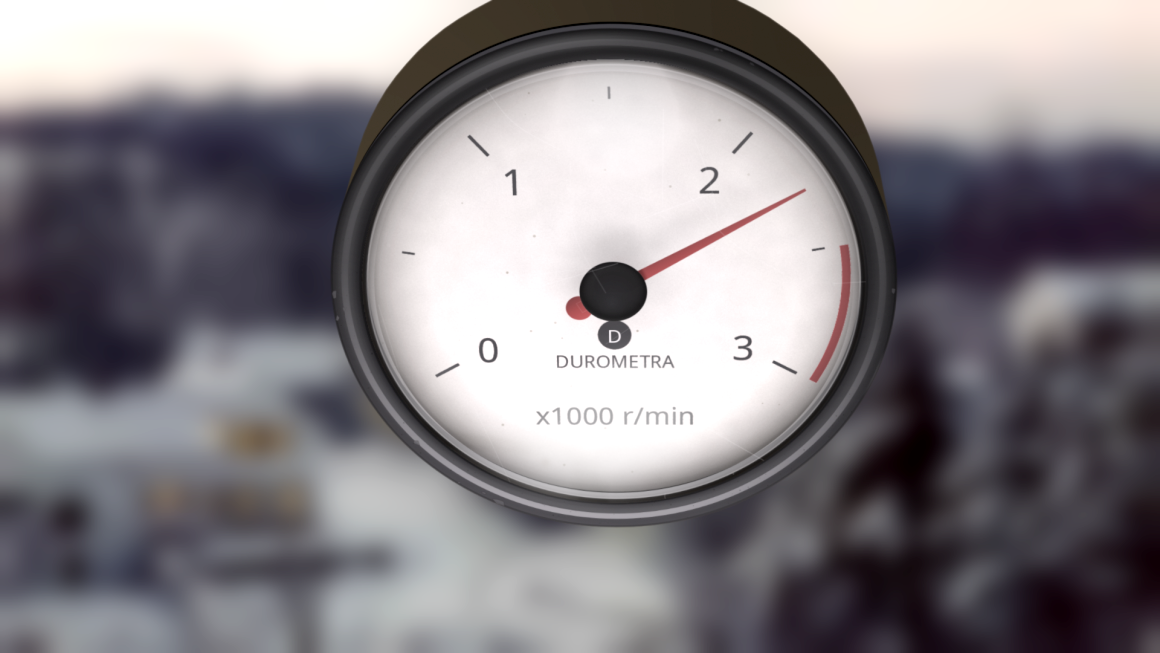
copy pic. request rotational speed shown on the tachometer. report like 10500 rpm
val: 2250 rpm
